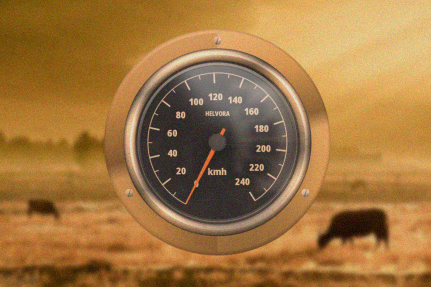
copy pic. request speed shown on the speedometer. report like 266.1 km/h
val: 0 km/h
